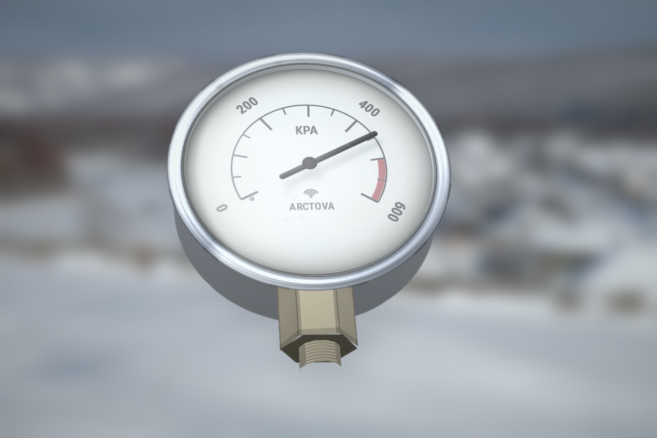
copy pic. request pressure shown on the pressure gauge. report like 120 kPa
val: 450 kPa
